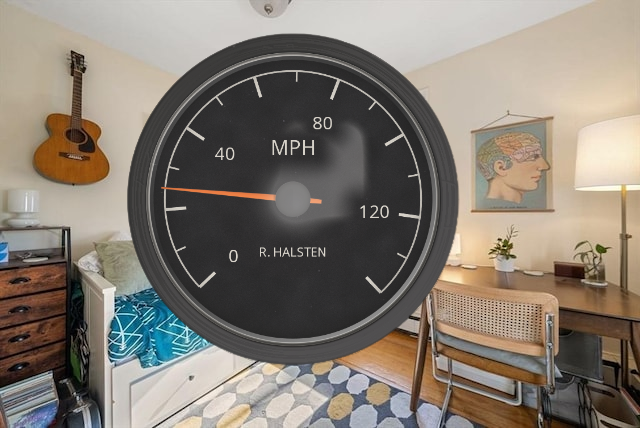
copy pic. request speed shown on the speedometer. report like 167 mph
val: 25 mph
